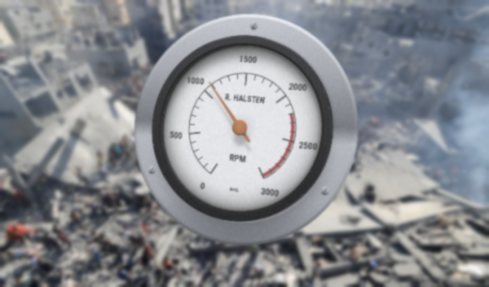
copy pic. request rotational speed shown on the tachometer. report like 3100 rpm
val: 1100 rpm
